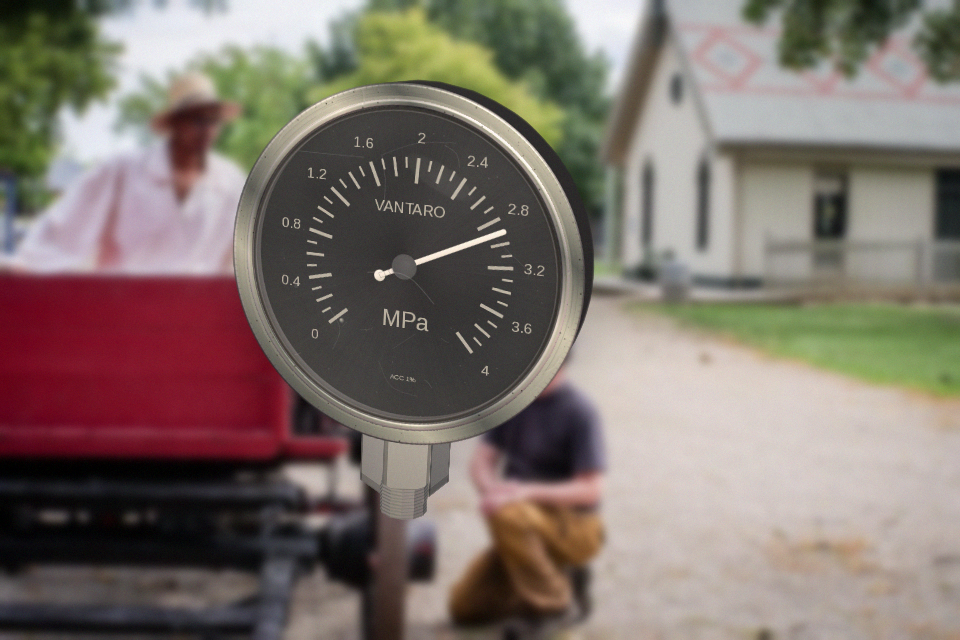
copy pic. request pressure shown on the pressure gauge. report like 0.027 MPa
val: 2.9 MPa
